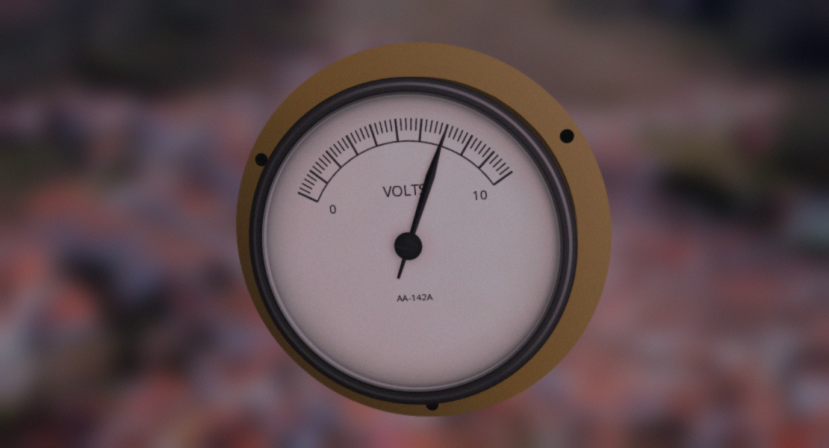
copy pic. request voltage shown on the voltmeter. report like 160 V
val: 7 V
